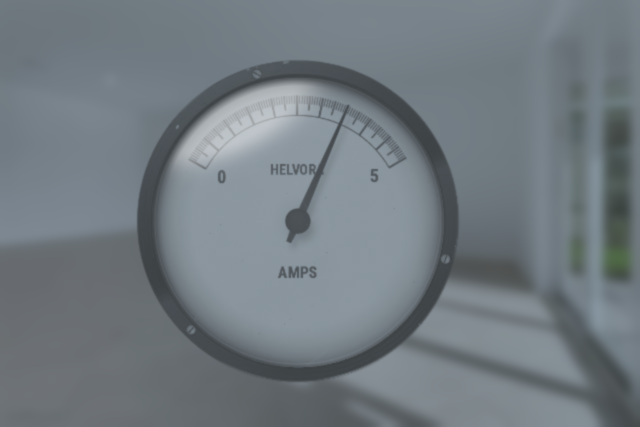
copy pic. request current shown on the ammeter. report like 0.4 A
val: 3.5 A
